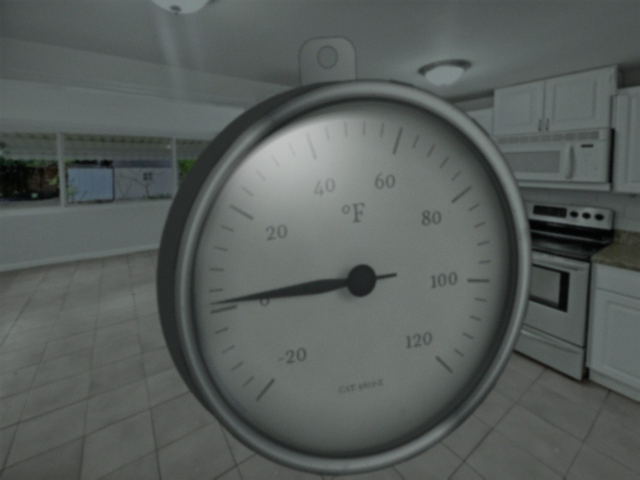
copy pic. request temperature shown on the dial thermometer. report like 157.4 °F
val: 2 °F
